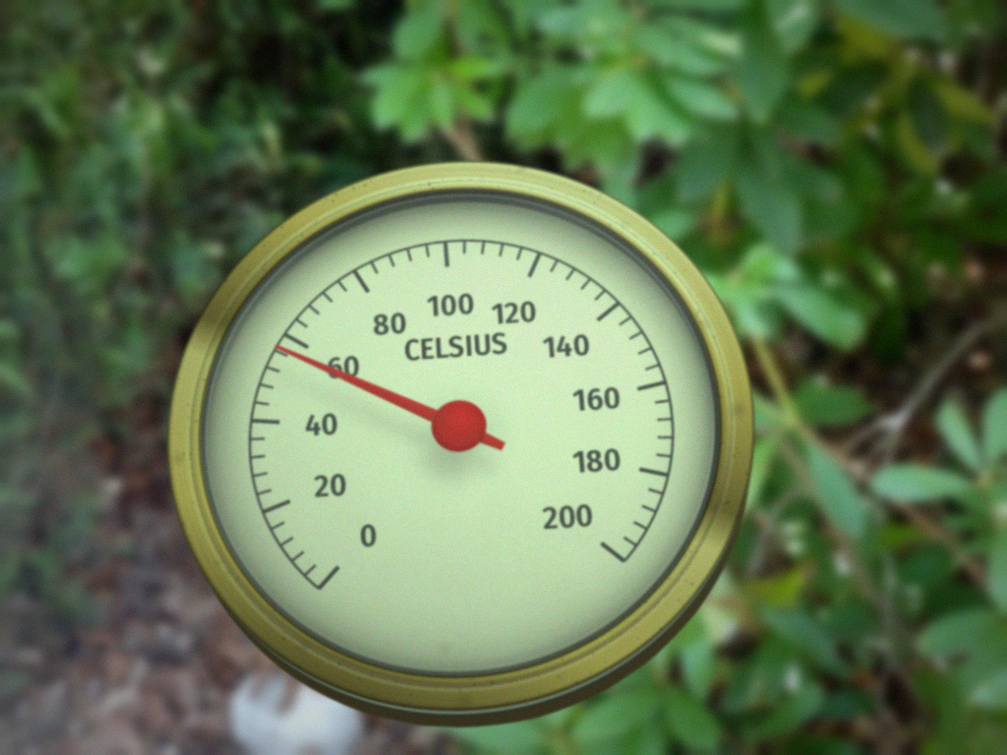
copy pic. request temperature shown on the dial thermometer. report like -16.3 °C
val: 56 °C
